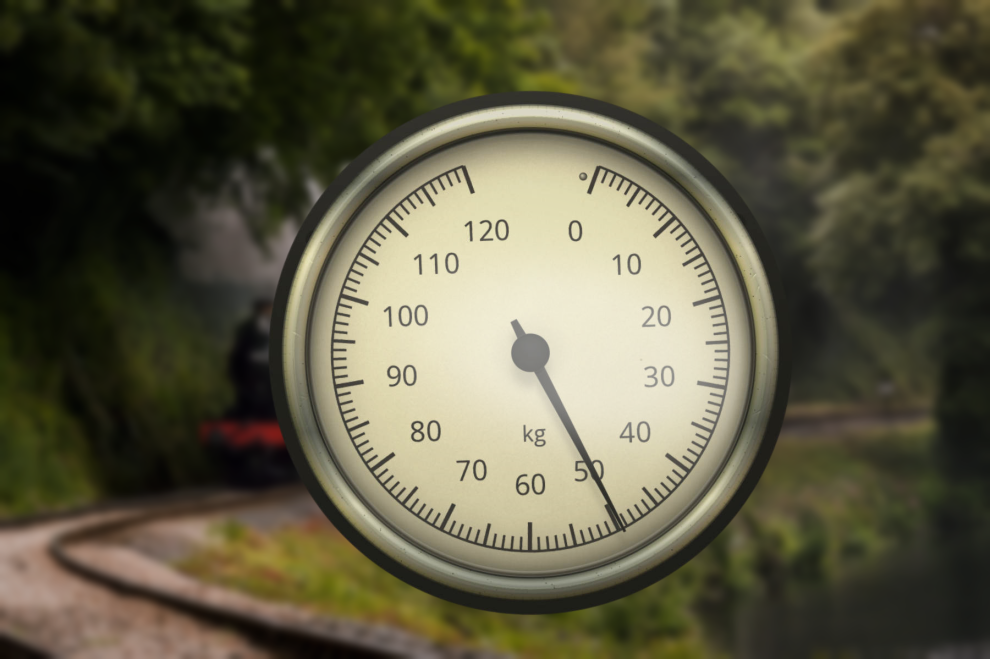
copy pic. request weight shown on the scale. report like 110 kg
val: 49.5 kg
